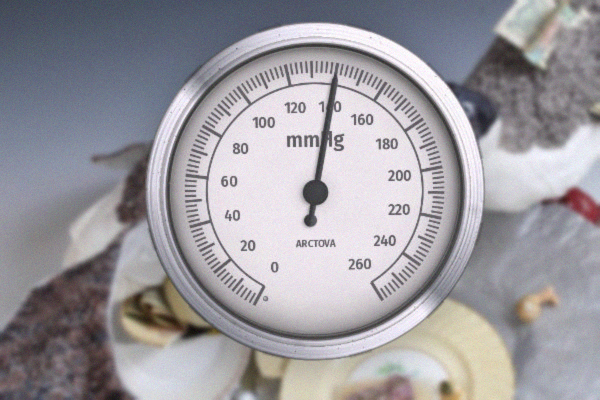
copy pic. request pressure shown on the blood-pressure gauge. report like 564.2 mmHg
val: 140 mmHg
